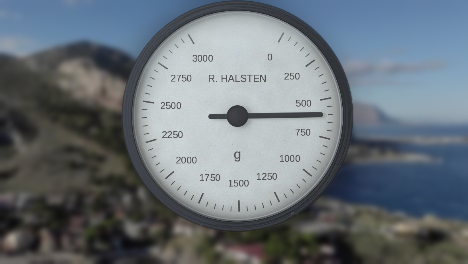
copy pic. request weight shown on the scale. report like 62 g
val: 600 g
